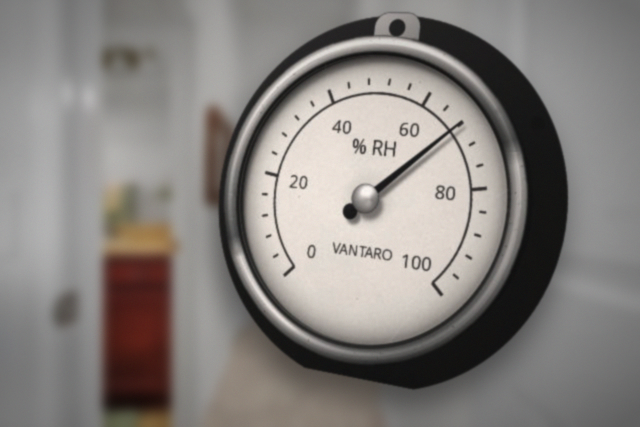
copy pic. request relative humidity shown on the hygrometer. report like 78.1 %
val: 68 %
